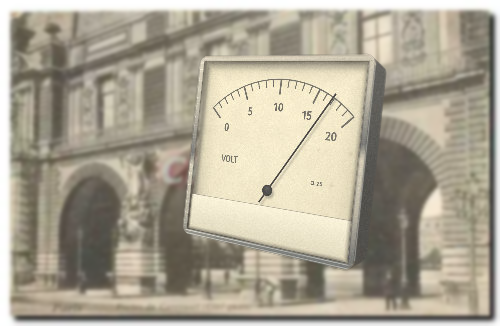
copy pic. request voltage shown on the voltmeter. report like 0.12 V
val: 17 V
